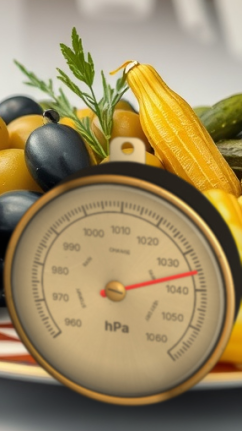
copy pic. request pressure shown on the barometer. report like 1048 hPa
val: 1035 hPa
